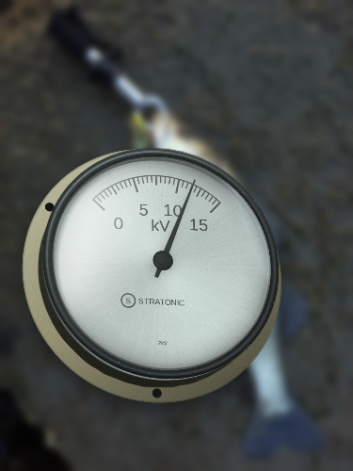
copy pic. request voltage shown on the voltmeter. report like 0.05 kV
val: 11.5 kV
